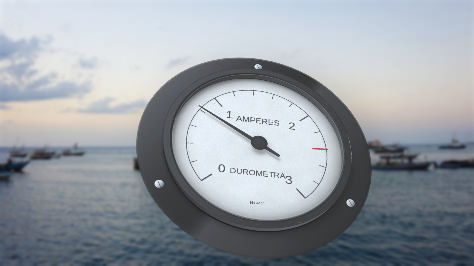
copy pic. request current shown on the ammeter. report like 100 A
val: 0.8 A
